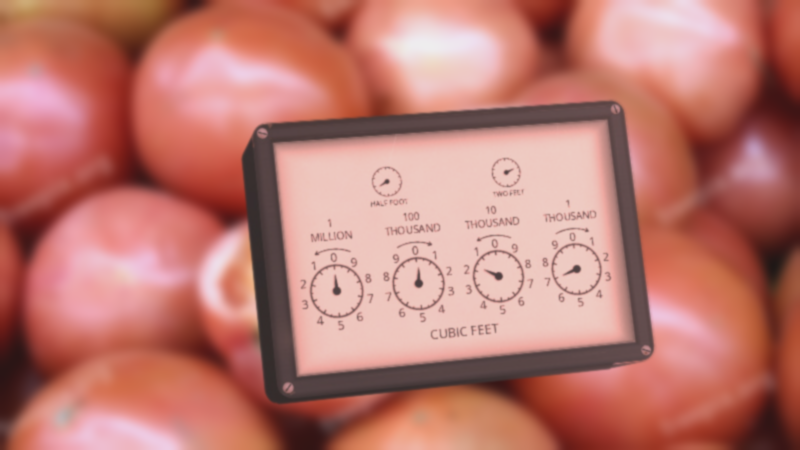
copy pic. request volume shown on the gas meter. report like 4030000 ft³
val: 1700 ft³
